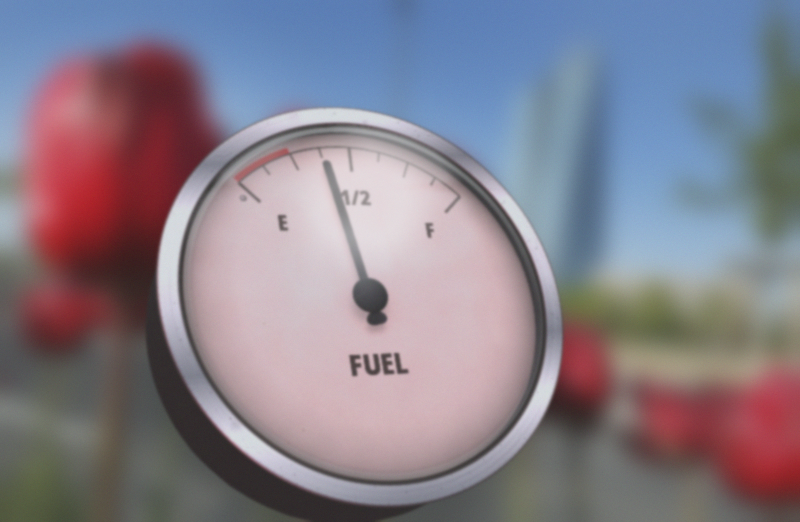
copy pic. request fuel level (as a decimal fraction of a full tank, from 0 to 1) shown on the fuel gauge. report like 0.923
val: 0.375
